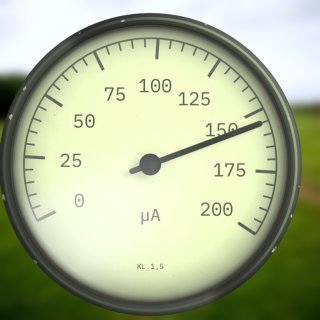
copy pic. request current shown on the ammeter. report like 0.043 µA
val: 155 µA
